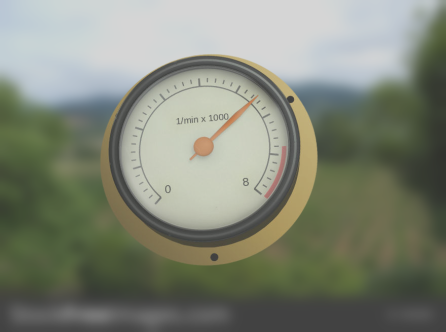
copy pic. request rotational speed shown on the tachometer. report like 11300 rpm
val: 5500 rpm
